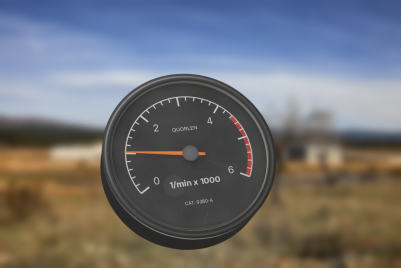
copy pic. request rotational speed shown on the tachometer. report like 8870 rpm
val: 1000 rpm
